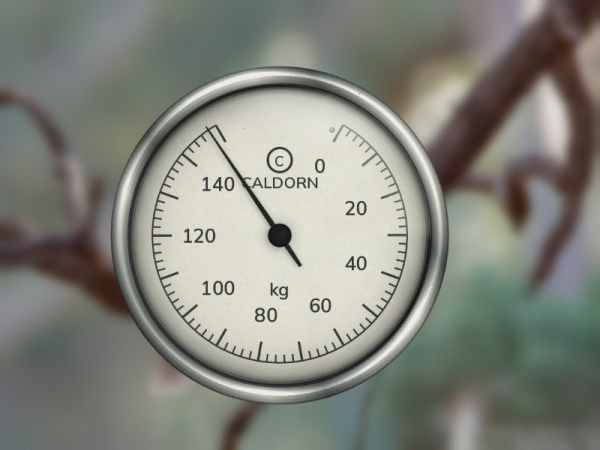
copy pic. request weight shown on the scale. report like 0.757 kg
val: 148 kg
